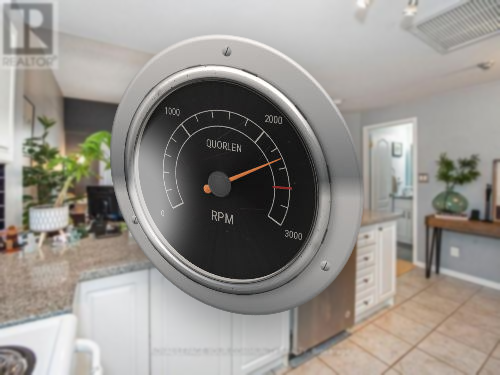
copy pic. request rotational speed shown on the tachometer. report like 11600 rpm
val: 2300 rpm
